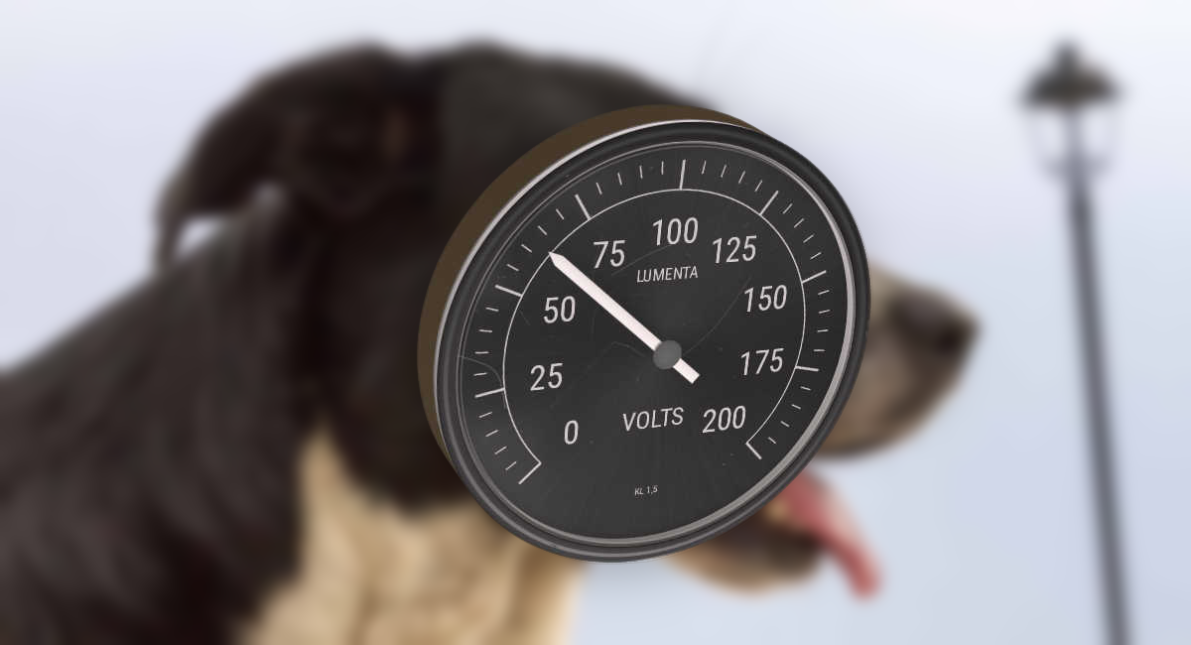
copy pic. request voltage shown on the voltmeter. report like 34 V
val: 62.5 V
